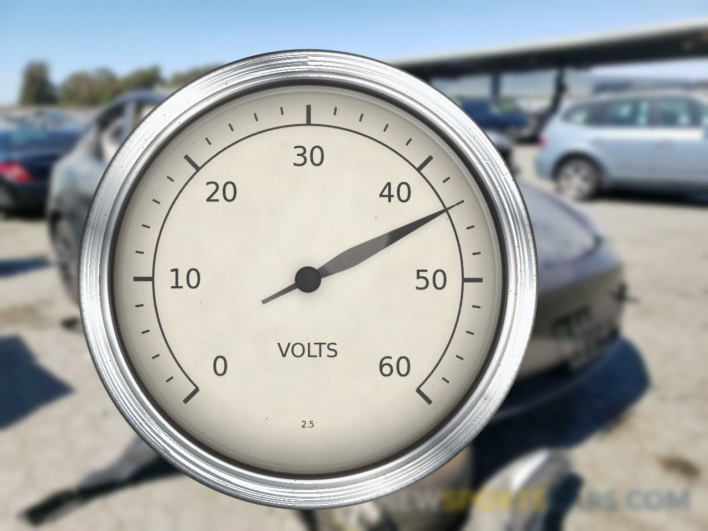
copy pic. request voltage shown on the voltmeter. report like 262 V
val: 44 V
